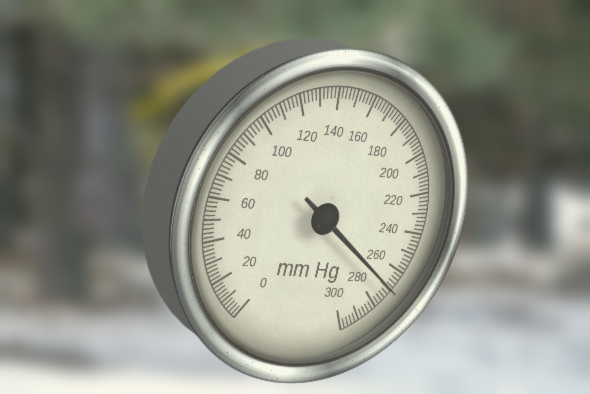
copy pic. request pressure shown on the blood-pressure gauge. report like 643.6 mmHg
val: 270 mmHg
